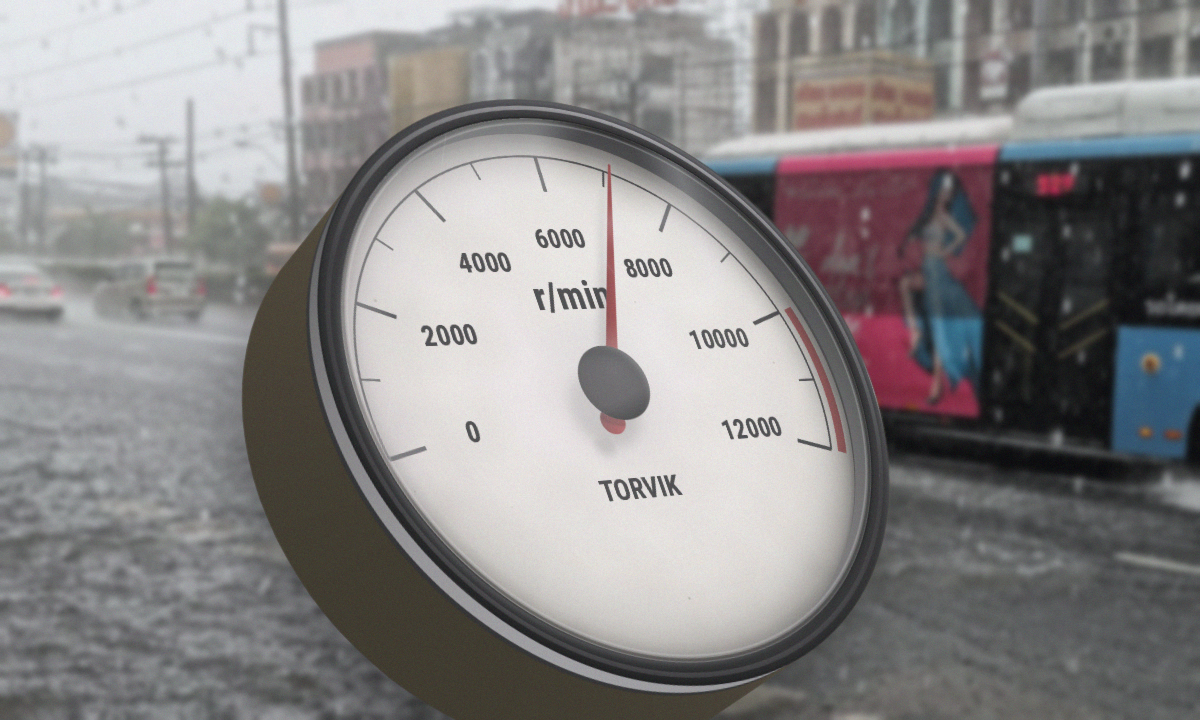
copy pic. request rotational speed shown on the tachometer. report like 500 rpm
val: 7000 rpm
